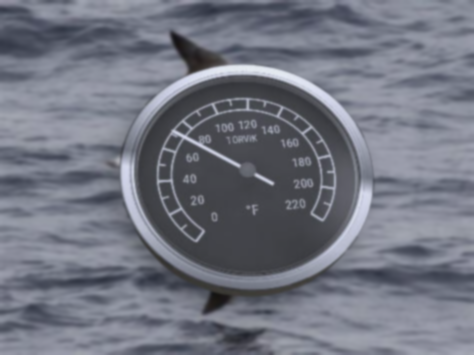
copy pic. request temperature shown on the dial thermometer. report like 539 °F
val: 70 °F
